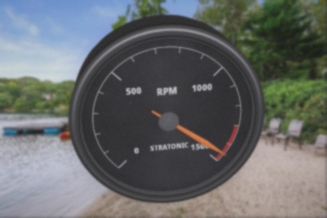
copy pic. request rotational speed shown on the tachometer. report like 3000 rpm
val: 1450 rpm
